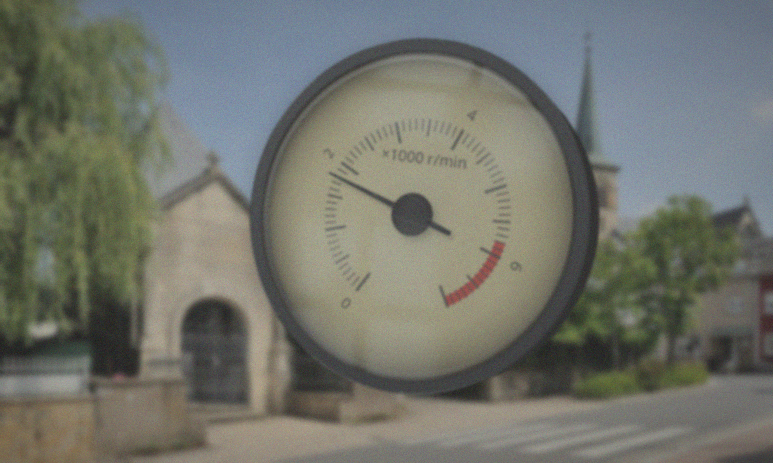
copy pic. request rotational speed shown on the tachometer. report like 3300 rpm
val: 1800 rpm
